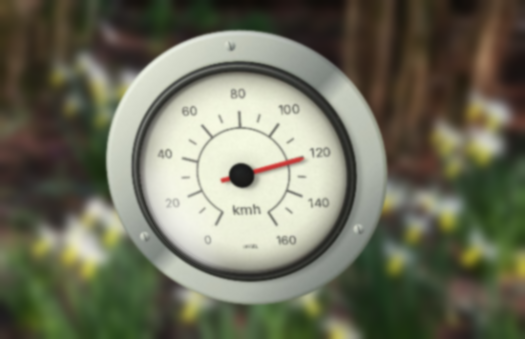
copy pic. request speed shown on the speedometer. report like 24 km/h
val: 120 km/h
